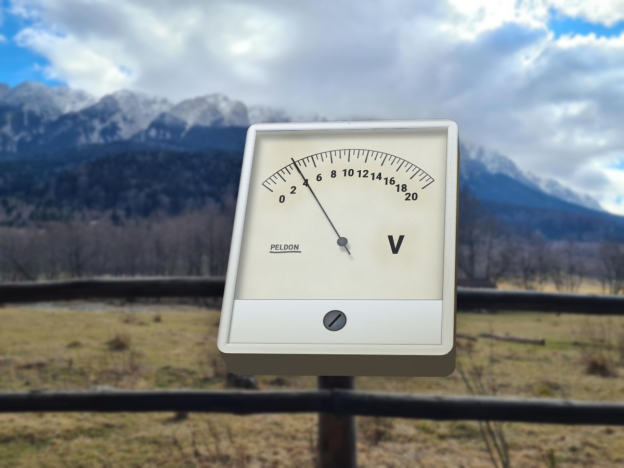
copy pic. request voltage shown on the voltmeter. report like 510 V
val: 4 V
